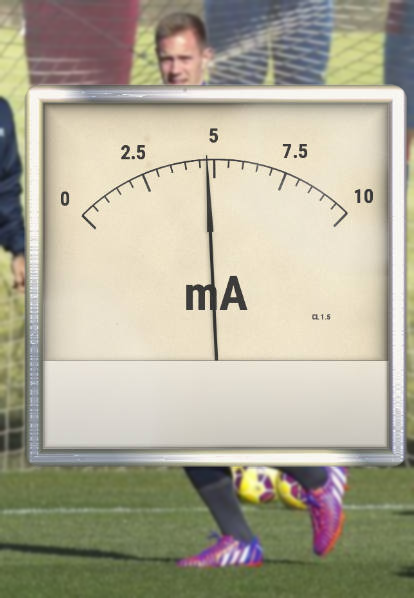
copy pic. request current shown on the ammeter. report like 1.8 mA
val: 4.75 mA
